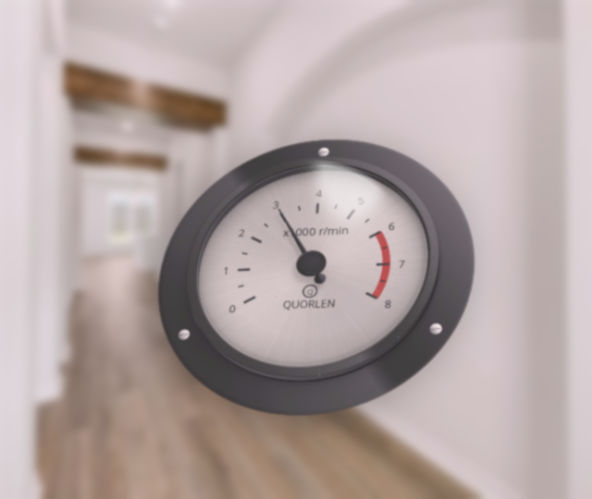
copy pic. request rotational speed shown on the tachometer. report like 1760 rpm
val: 3000 rpm
